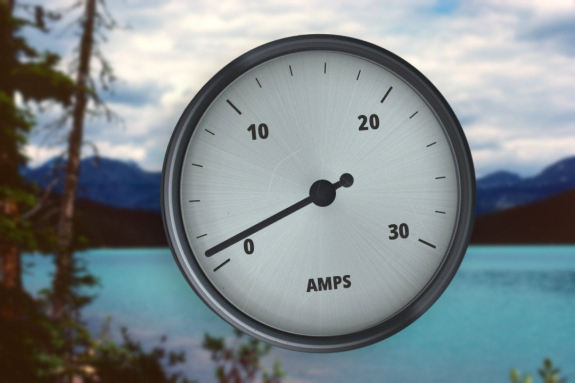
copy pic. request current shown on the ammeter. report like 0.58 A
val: 1 A
